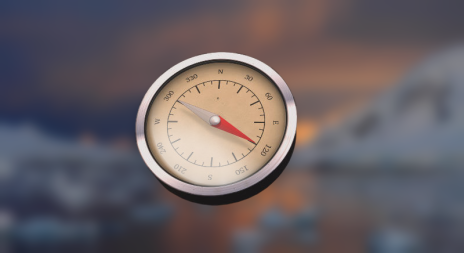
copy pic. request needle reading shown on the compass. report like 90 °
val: 120 °
